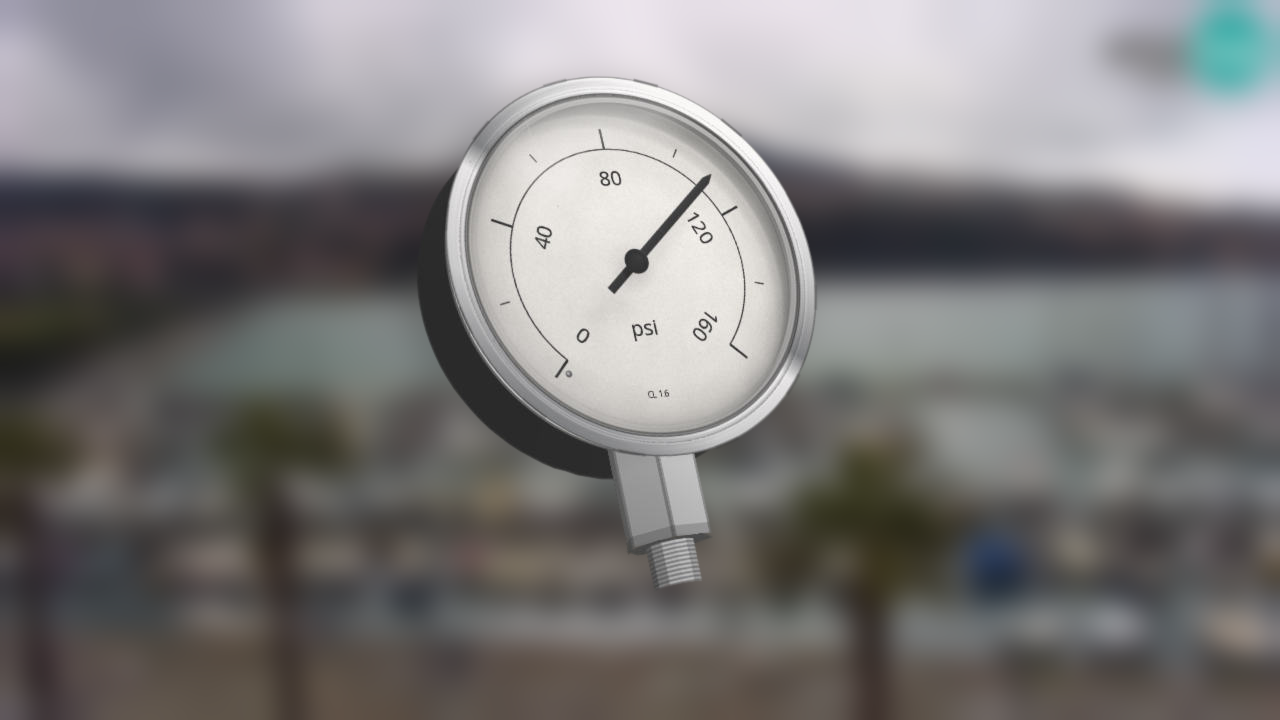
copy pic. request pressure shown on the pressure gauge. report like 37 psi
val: 110 psi
